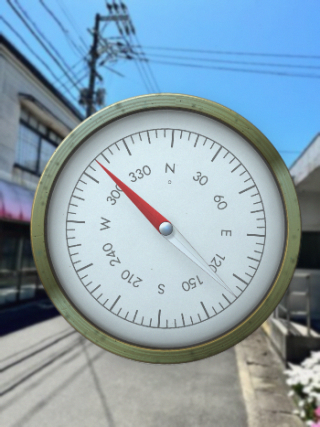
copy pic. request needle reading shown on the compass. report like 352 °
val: 310 °
